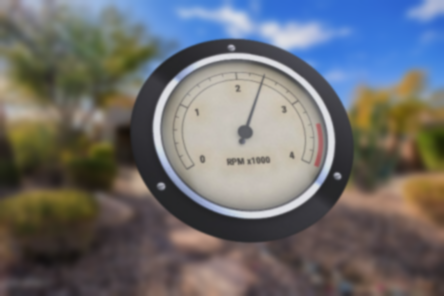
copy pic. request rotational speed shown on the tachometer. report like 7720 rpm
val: 2400 rpm
